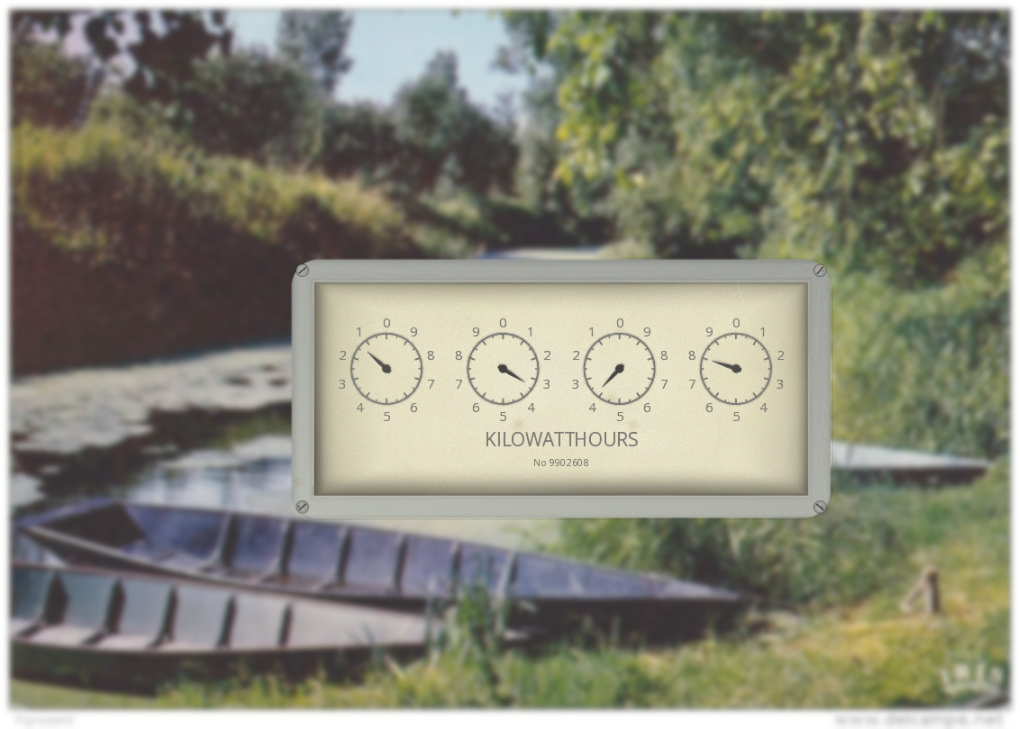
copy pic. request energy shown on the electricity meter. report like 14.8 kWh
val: 1338 kWh
